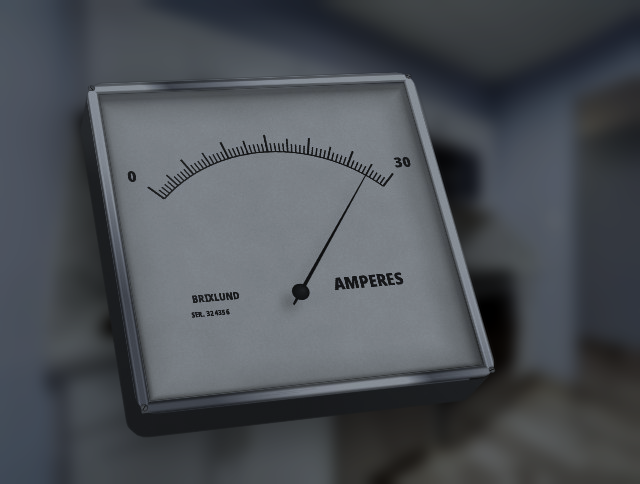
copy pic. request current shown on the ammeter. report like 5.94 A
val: 27.5 A
